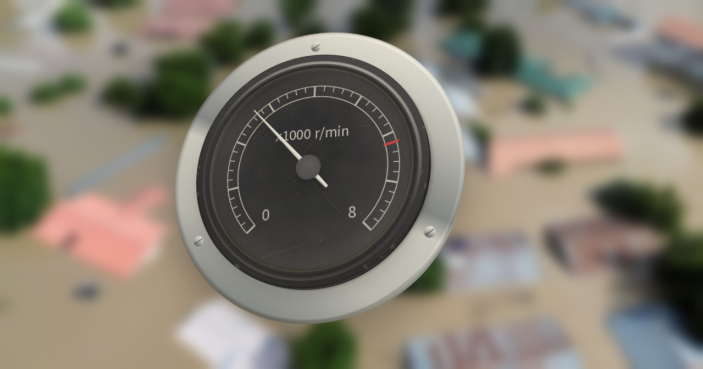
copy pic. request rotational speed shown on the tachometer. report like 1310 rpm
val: 2700 rpm
